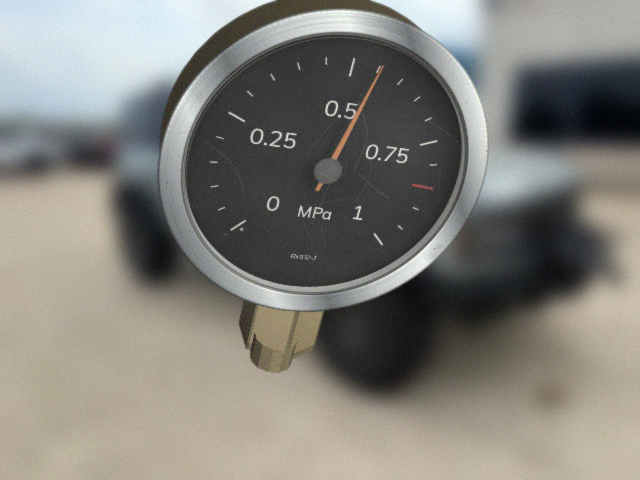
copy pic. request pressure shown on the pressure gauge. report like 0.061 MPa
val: 0.55 MPa
